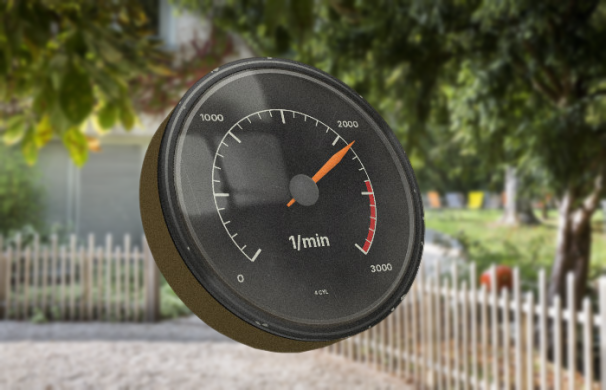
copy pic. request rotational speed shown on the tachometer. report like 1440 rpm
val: 2100 rpm
